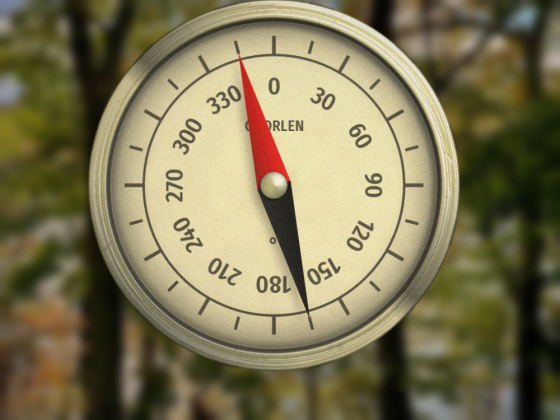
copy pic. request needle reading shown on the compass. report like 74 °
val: 345 °
